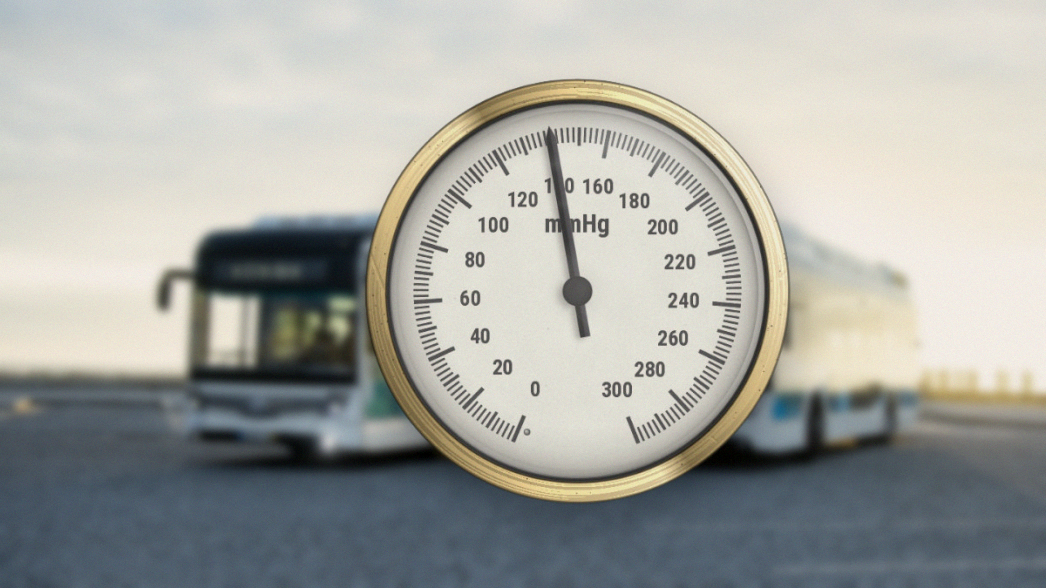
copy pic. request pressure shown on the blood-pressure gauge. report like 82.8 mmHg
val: 140 mmHg
